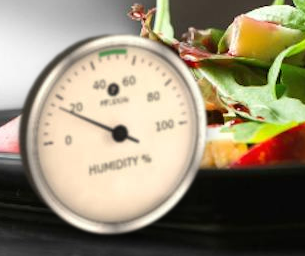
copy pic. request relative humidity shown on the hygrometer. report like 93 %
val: 16 %
